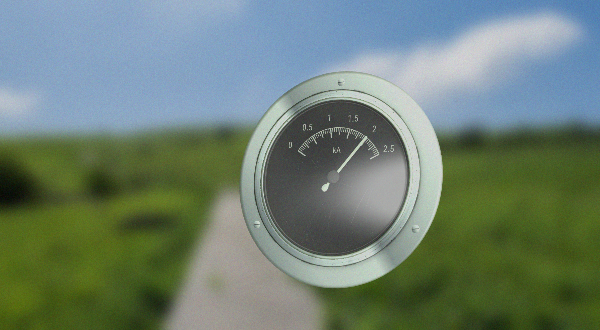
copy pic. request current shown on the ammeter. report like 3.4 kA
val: 2 kA
